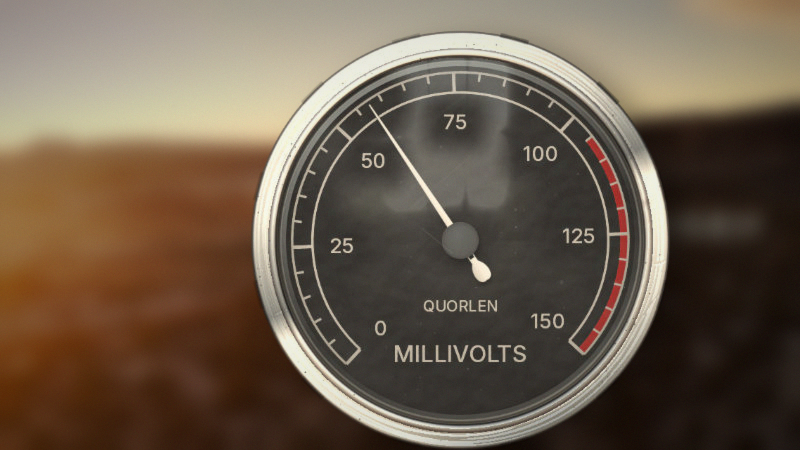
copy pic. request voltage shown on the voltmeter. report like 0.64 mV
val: 57.5 mV
